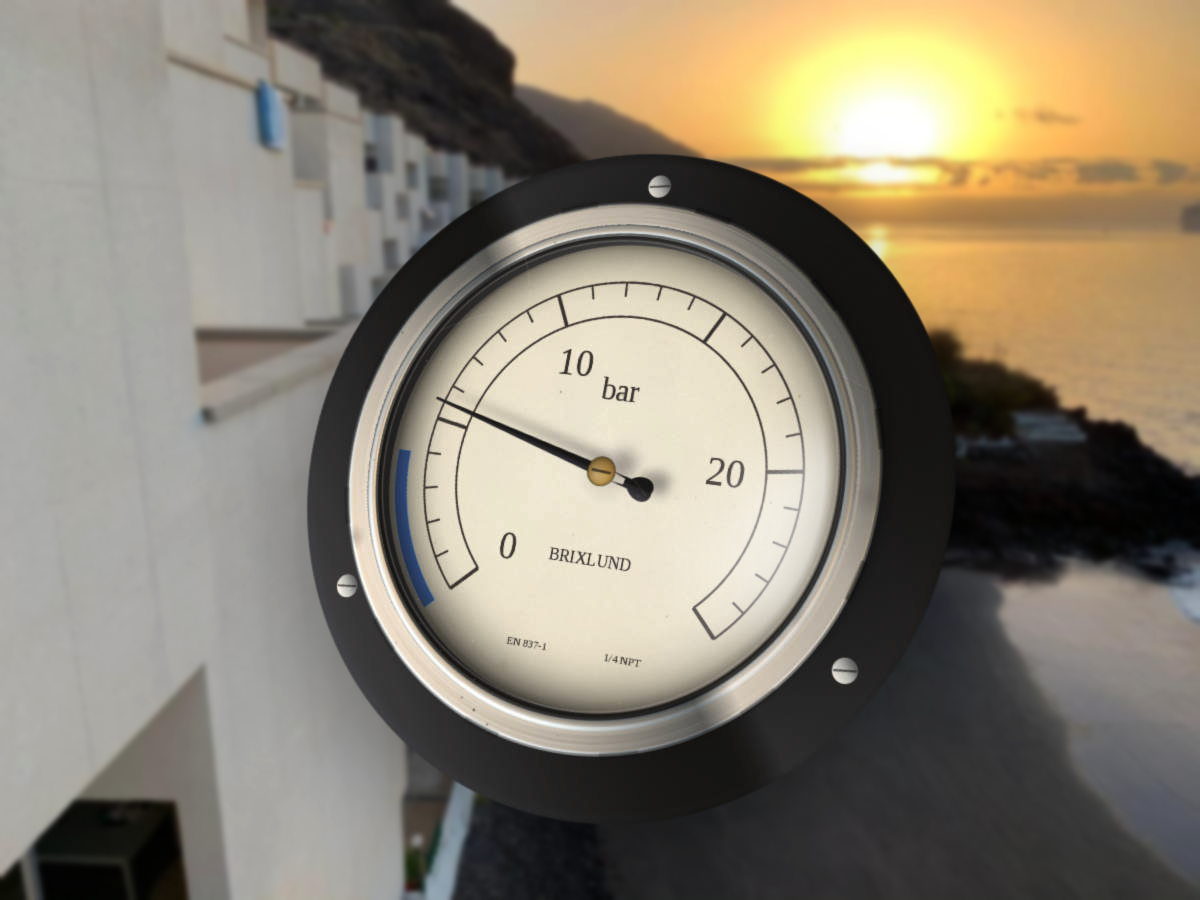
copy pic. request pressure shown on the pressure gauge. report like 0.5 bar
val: 5.5 bar
